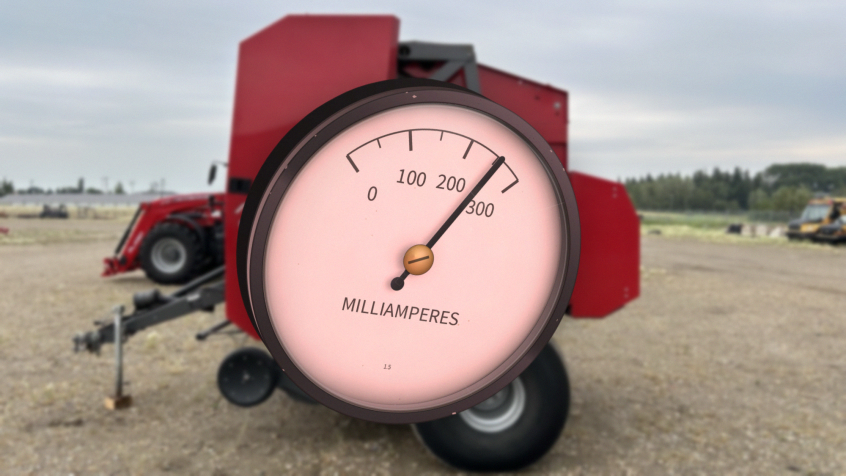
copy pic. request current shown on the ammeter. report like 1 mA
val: 250 mA
